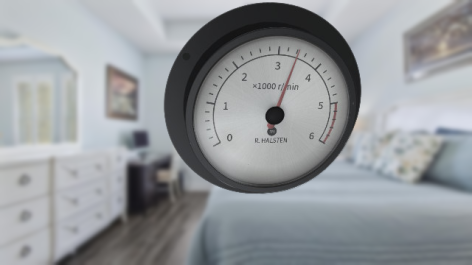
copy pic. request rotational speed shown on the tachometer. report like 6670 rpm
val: 3400 rpm
